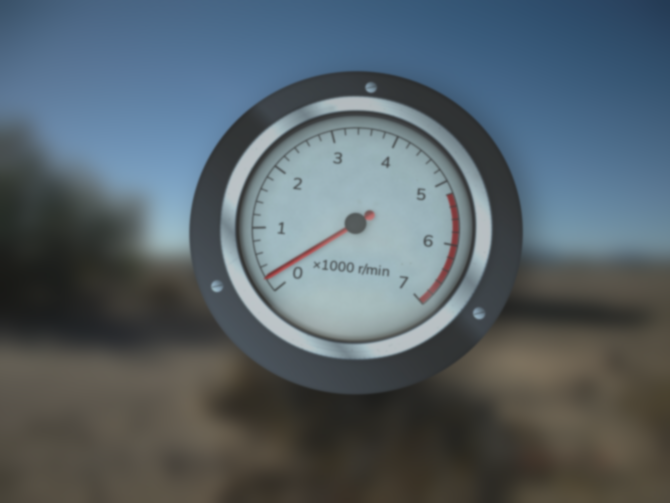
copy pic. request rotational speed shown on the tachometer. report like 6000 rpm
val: 200 rpm
